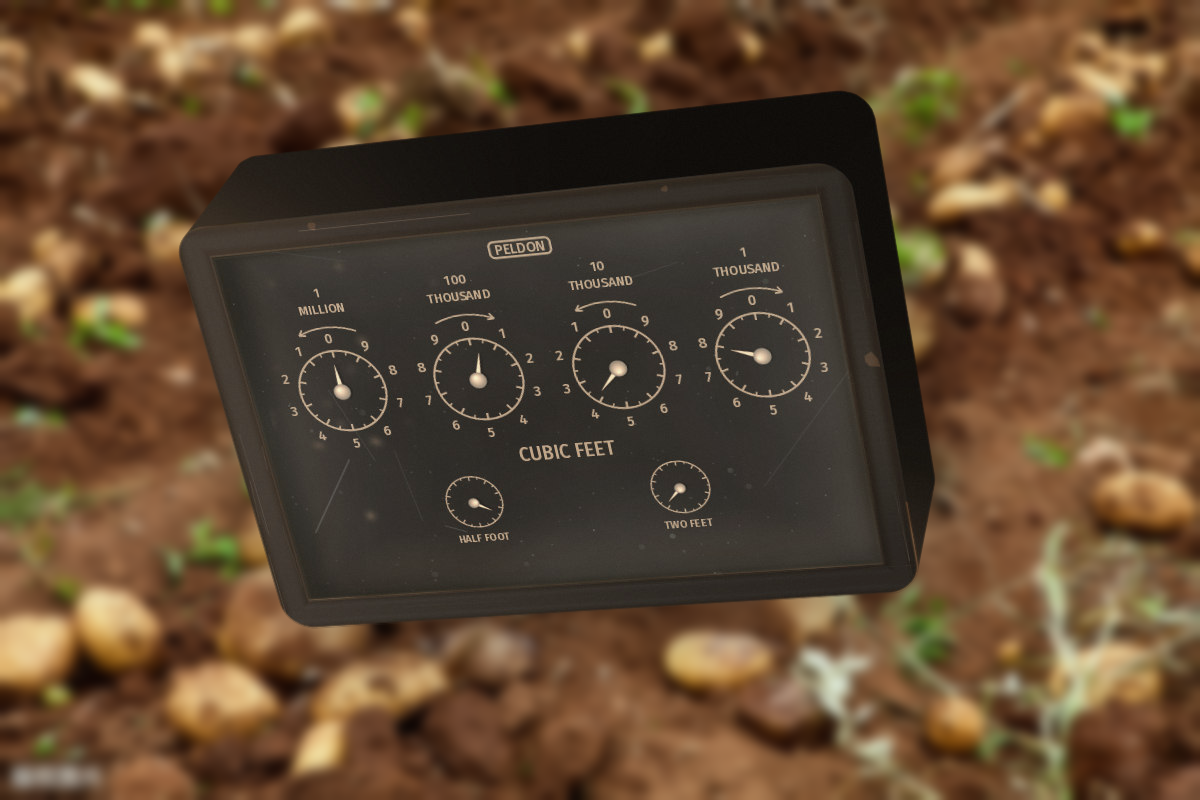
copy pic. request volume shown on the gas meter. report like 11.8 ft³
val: 3800 ft³
